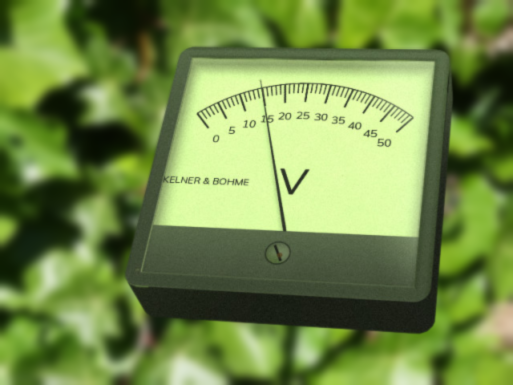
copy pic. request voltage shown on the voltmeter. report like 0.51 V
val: 15 V
